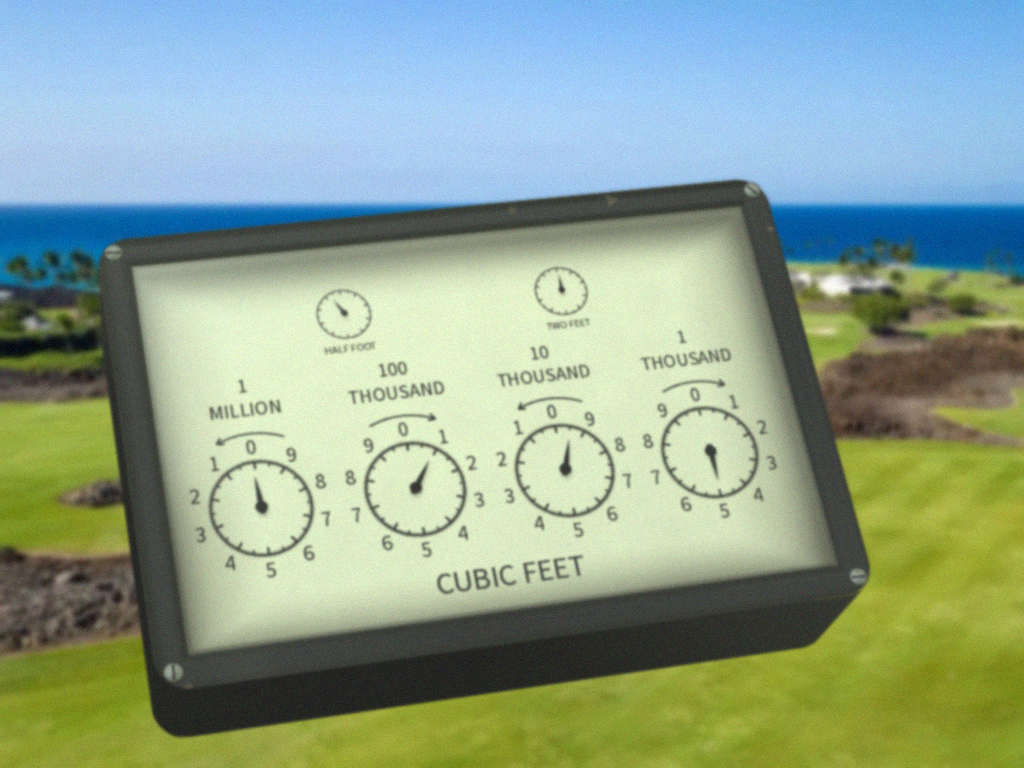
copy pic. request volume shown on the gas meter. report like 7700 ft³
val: 9500 ft³
